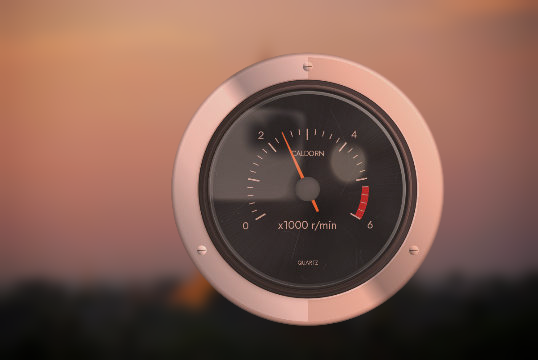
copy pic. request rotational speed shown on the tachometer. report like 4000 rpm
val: 2400 rpm
